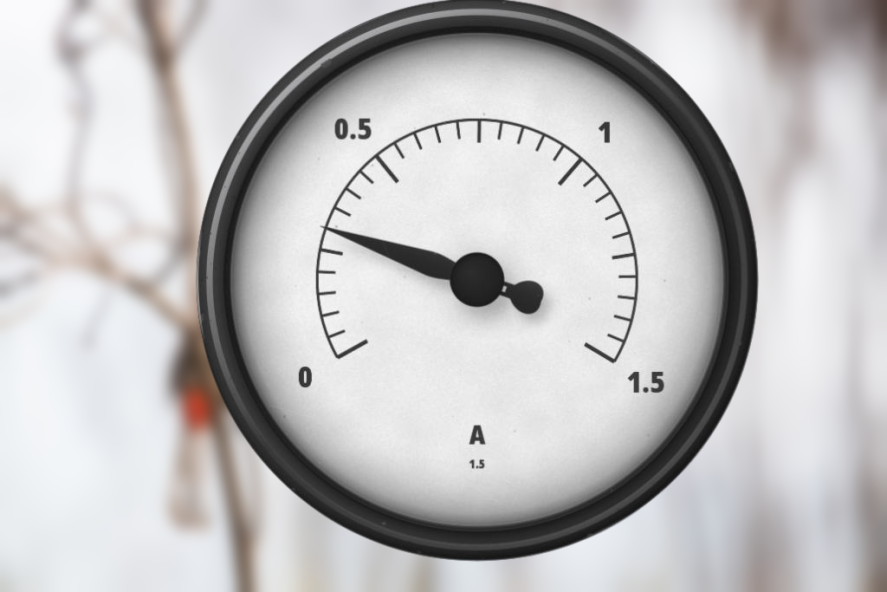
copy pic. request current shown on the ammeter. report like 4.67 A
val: 0.3 A
